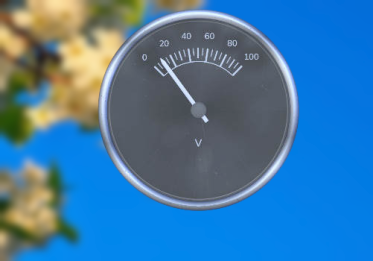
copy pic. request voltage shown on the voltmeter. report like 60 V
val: 10 V
